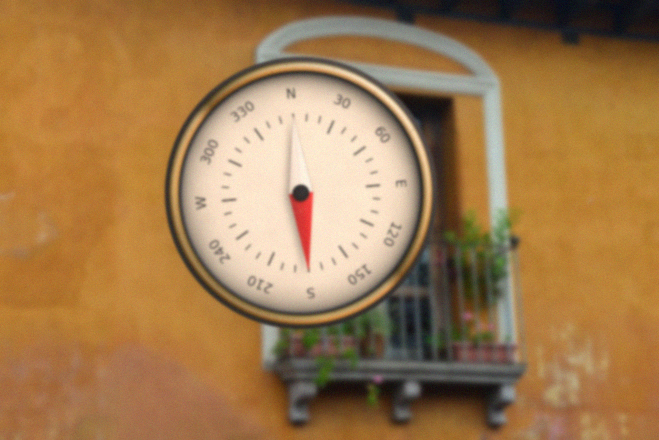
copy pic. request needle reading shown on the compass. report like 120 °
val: 180 °
